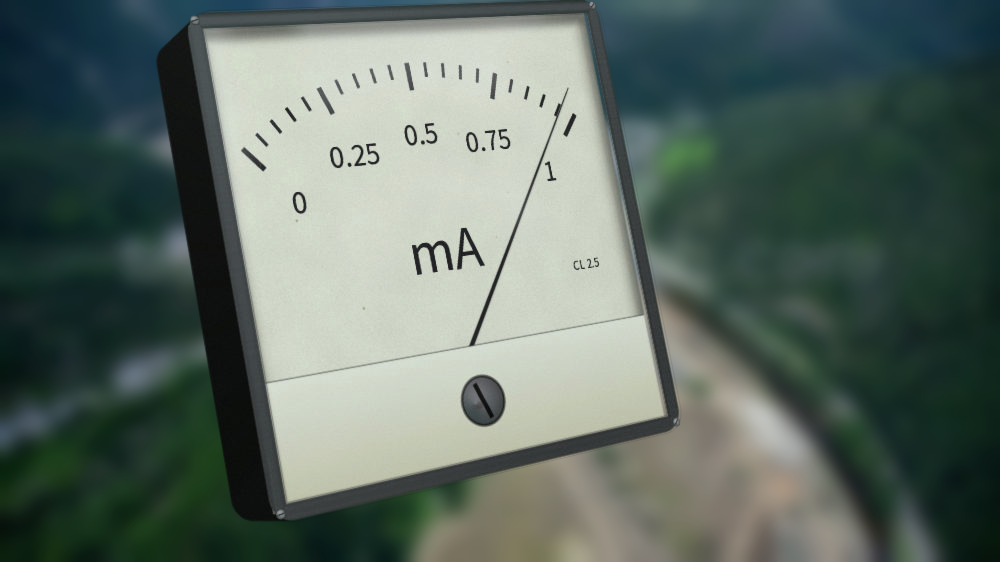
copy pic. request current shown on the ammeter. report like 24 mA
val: 0.95 mA
